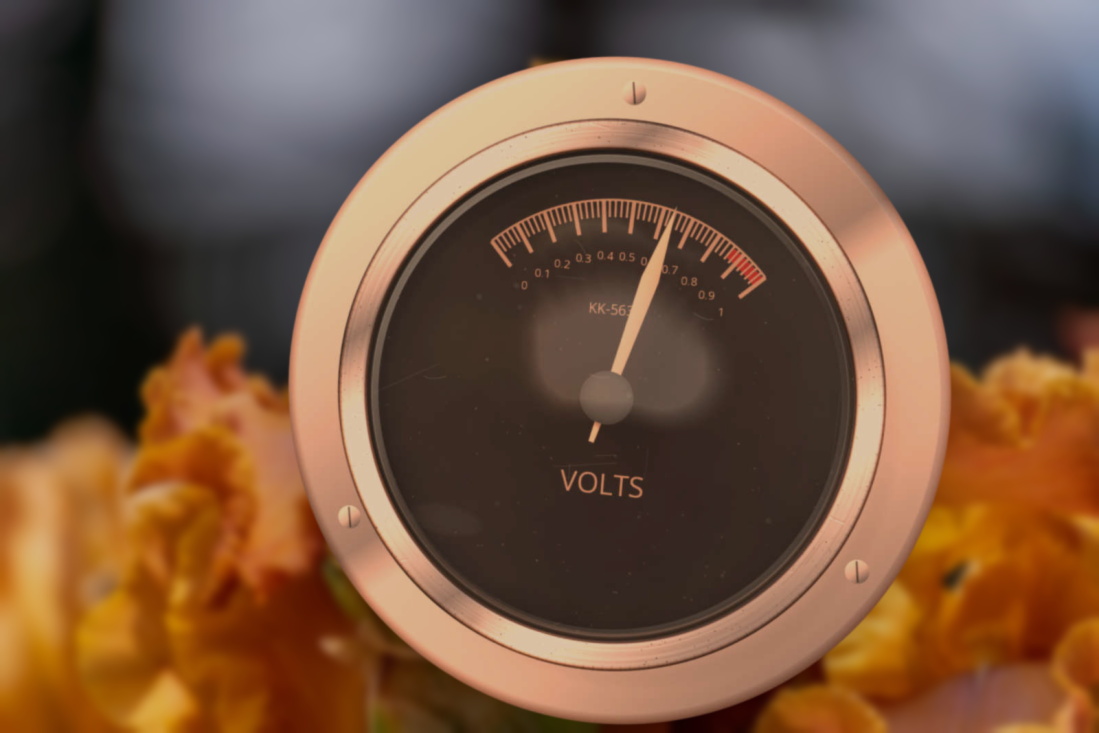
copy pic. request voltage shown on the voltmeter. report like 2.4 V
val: 0.64 V
